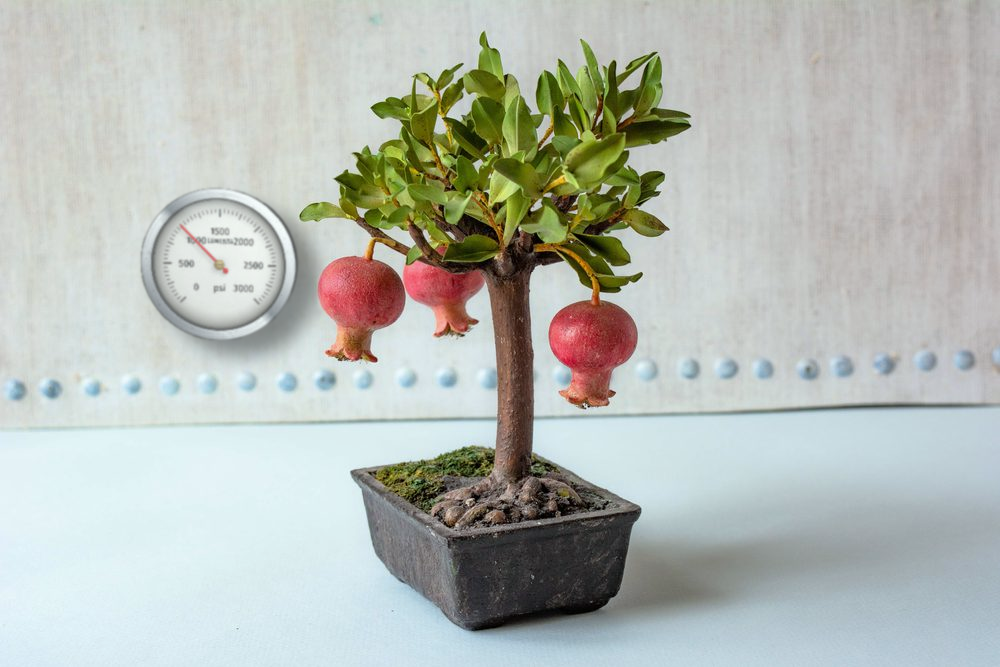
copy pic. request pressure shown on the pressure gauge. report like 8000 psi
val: 1000 psi
